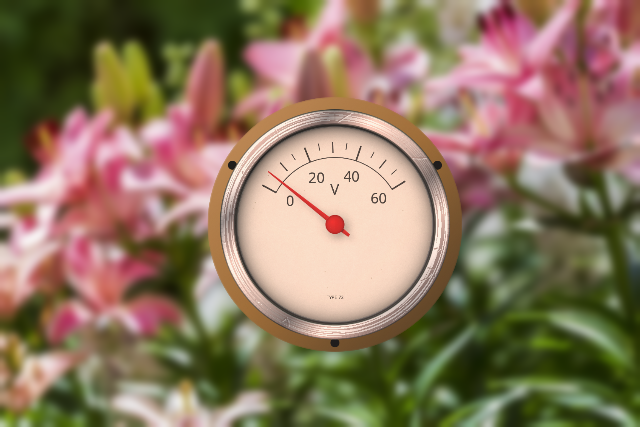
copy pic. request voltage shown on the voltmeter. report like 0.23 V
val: 5 V
